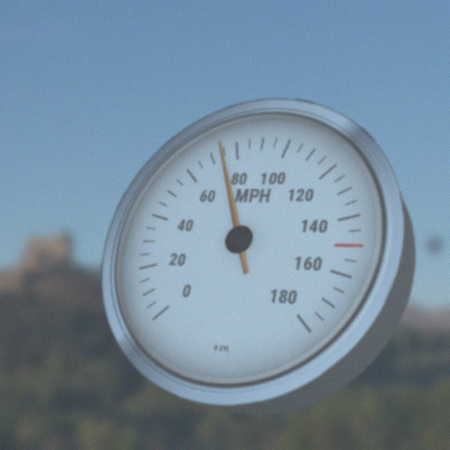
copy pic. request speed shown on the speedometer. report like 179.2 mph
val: 75 mph
